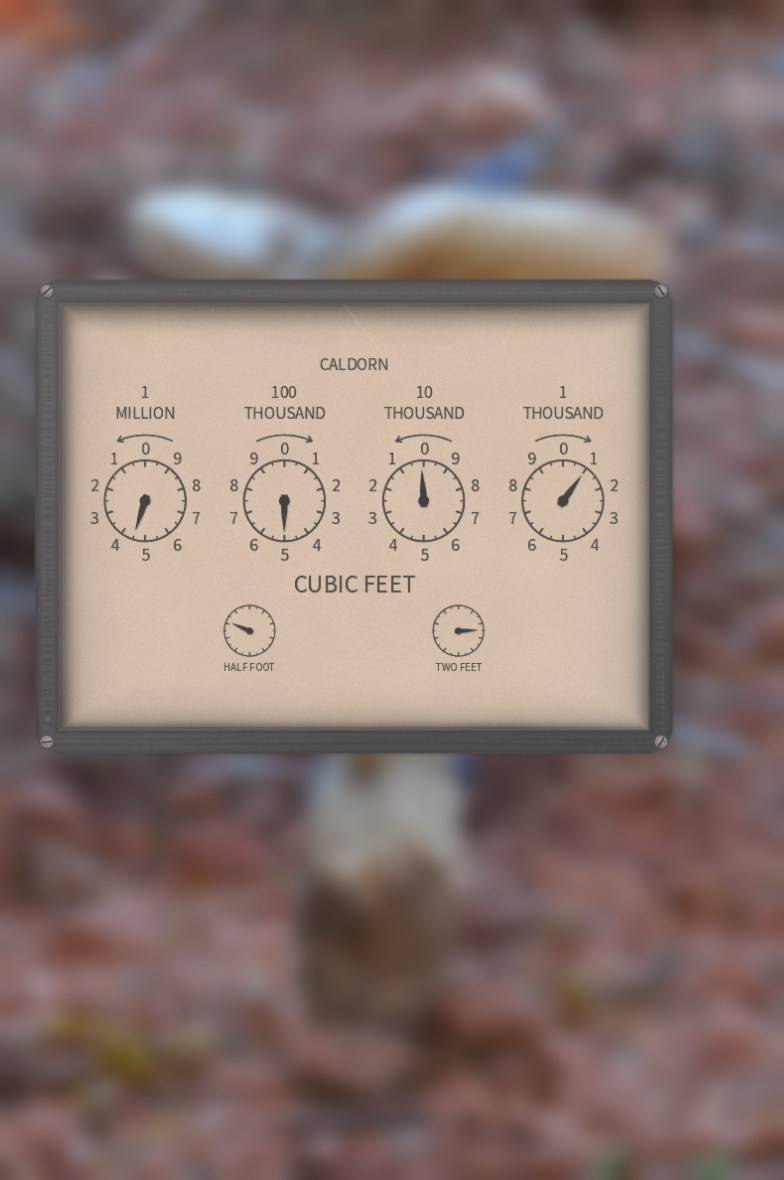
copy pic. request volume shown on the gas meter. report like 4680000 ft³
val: 450100 ft³
